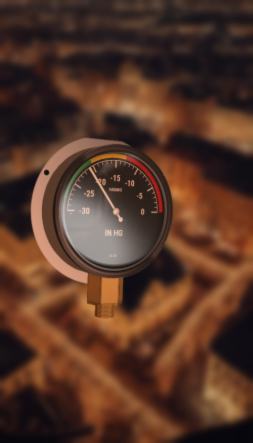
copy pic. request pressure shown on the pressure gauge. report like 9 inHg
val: -21 inHg
